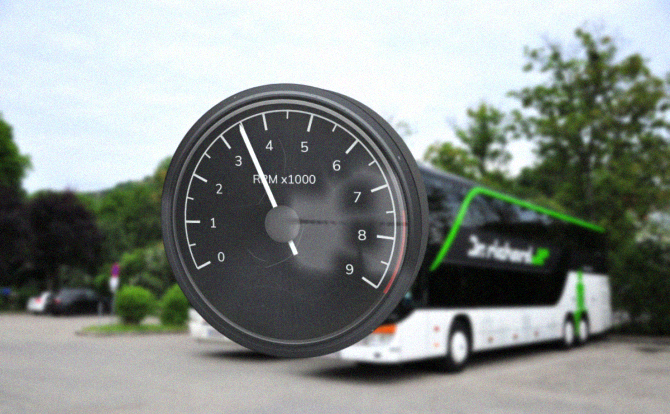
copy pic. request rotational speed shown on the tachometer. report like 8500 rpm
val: 3500 rpm
